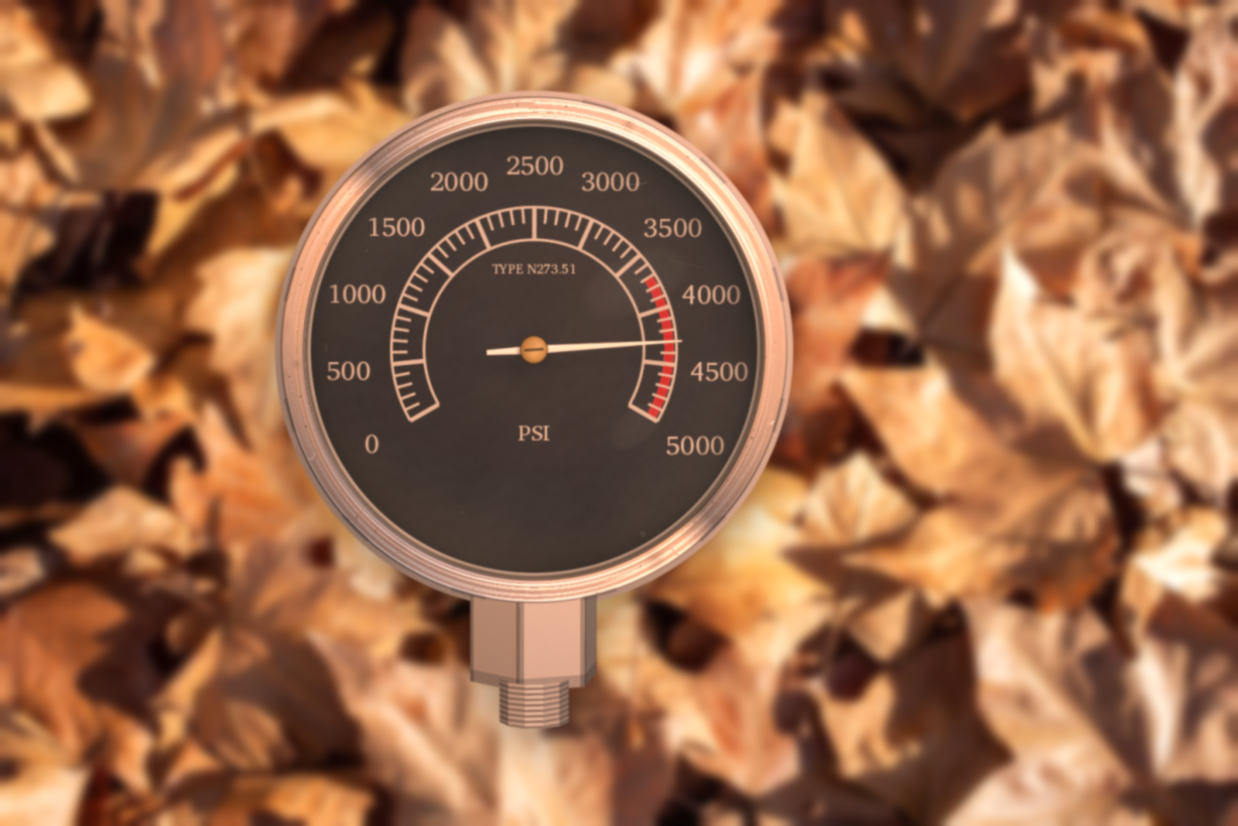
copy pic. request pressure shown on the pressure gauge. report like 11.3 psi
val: 4300 psi
